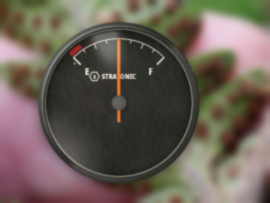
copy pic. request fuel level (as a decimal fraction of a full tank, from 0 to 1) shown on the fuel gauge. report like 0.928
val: 0.5
